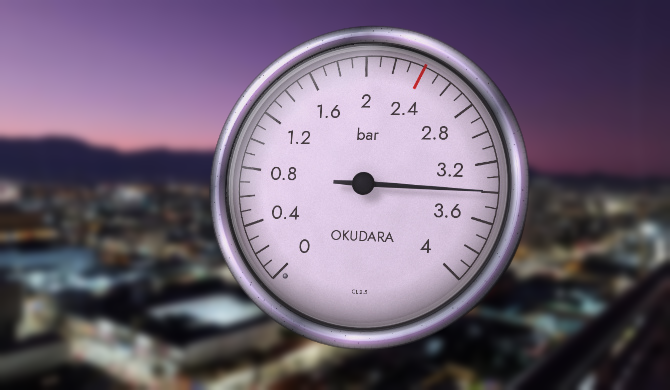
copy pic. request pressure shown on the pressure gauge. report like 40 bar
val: 3.4 bar
